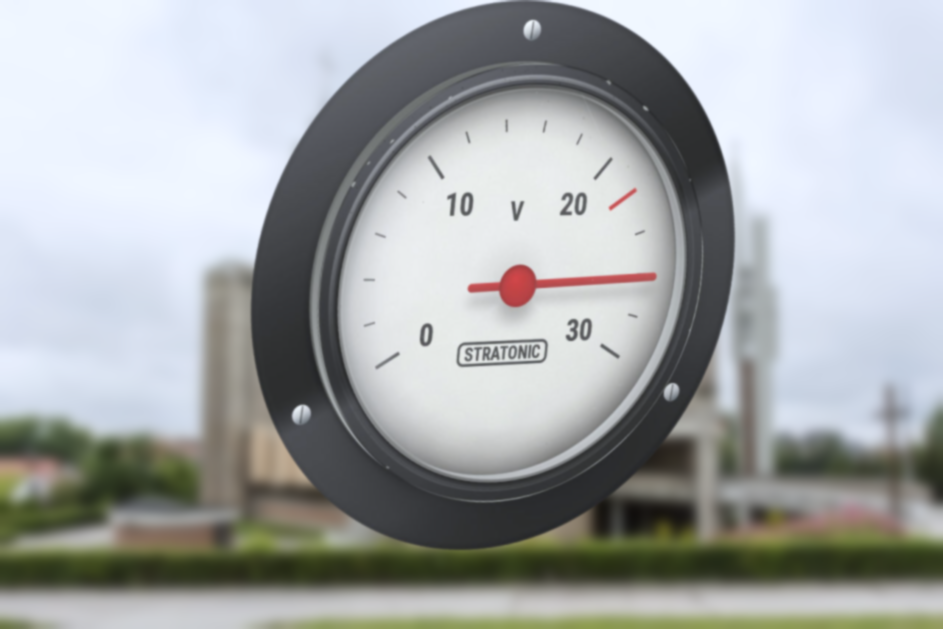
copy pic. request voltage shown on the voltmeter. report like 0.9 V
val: 26 V
